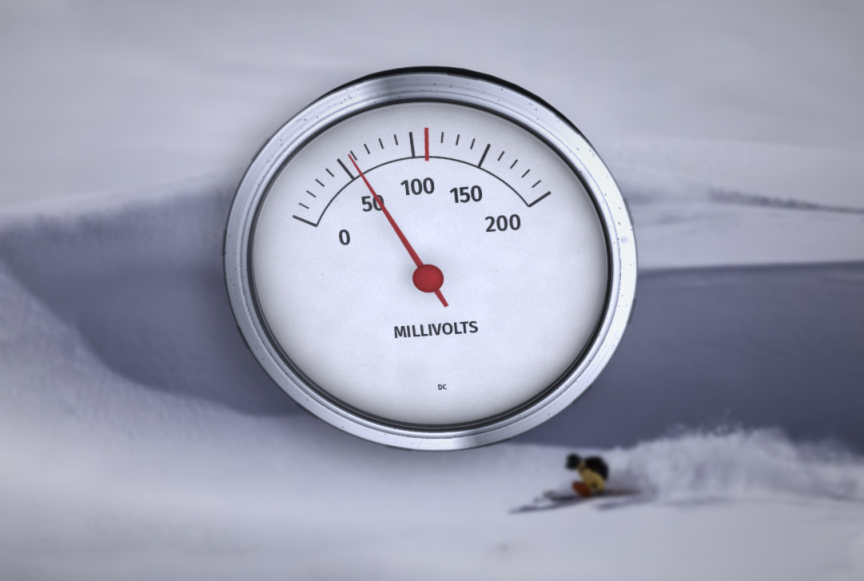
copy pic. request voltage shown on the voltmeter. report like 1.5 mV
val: 60 mV
